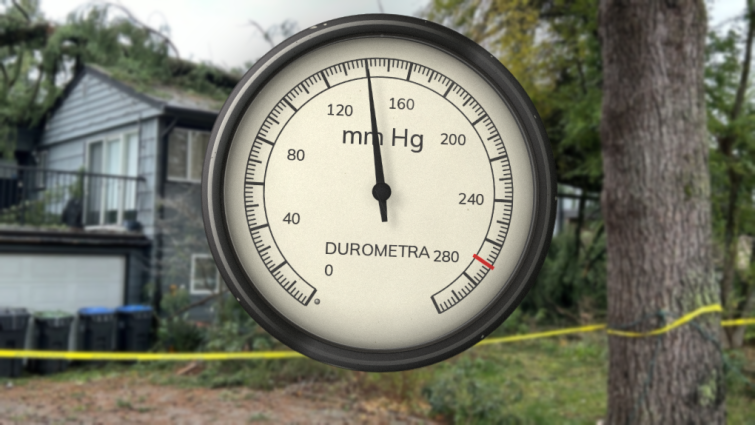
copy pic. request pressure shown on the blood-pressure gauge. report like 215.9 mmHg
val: 140 mmHg
